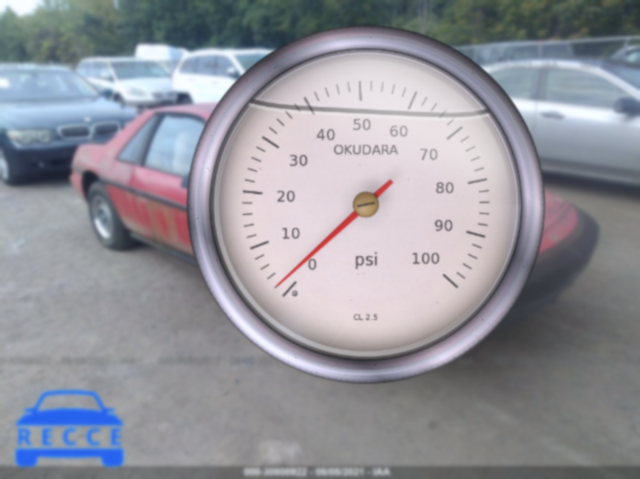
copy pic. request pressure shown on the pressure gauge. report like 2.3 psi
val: 2 psi
